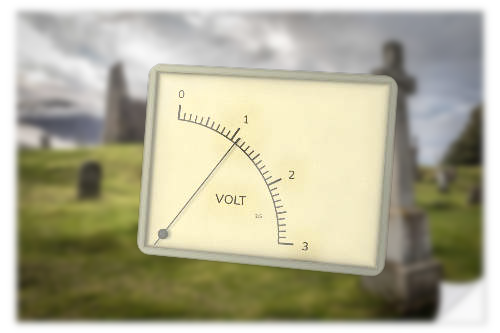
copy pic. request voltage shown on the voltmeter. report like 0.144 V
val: 1.1 V
